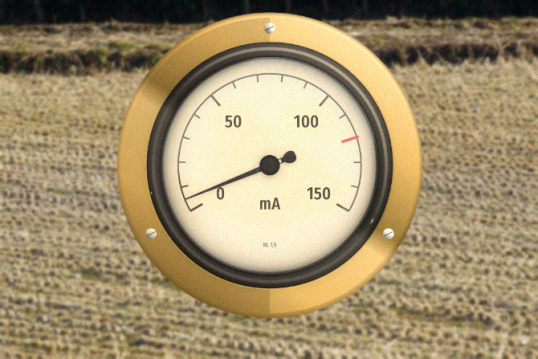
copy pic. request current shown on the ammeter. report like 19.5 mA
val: 5 mA
